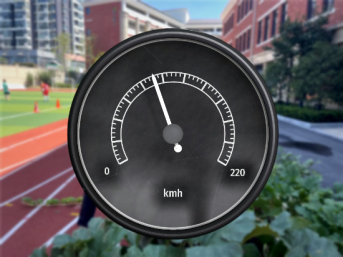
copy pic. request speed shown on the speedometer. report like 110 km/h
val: 92 km/h
